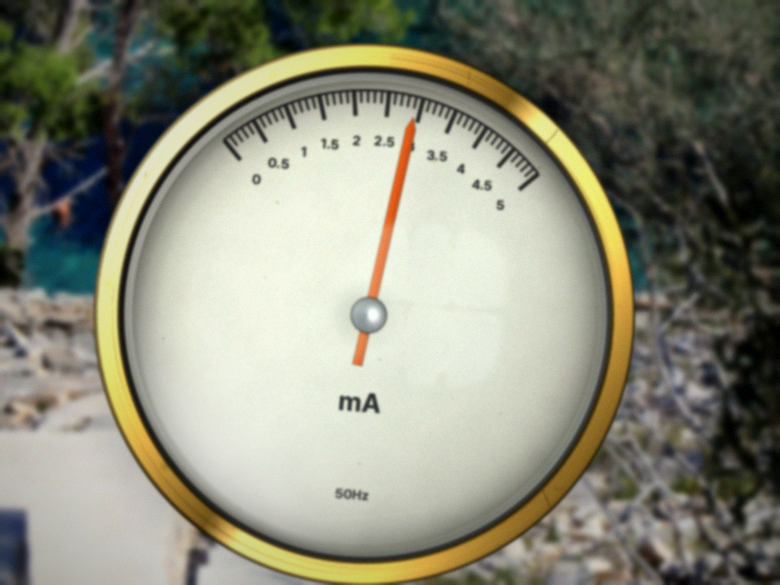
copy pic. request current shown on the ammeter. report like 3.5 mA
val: 2.9 mA
